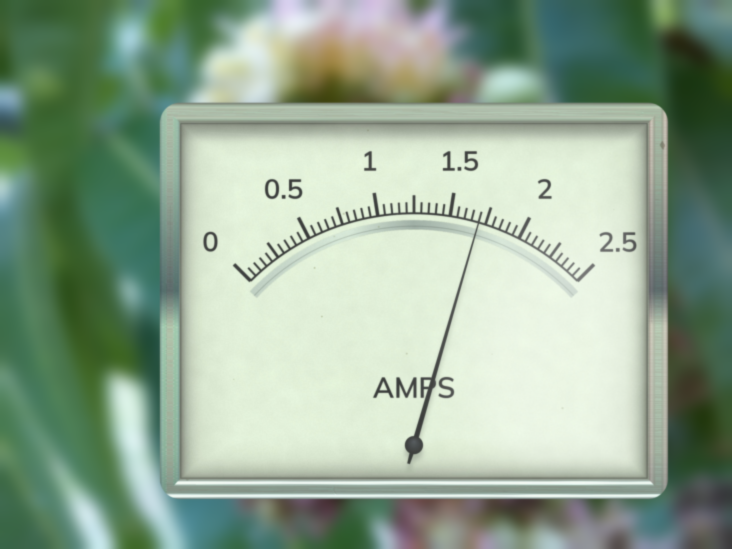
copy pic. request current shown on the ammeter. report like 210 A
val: 1.7 A
